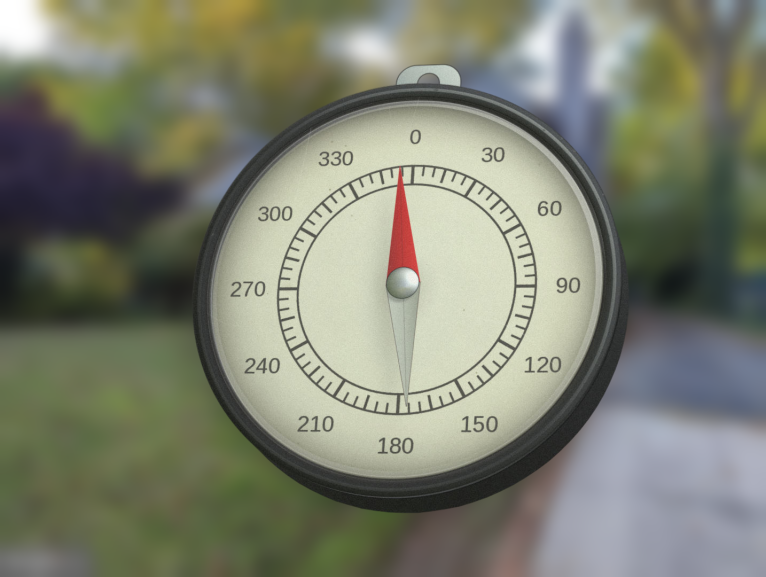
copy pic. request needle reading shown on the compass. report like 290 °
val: 355 °
